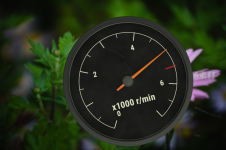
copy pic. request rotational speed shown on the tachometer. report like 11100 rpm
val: 5000 rpm
